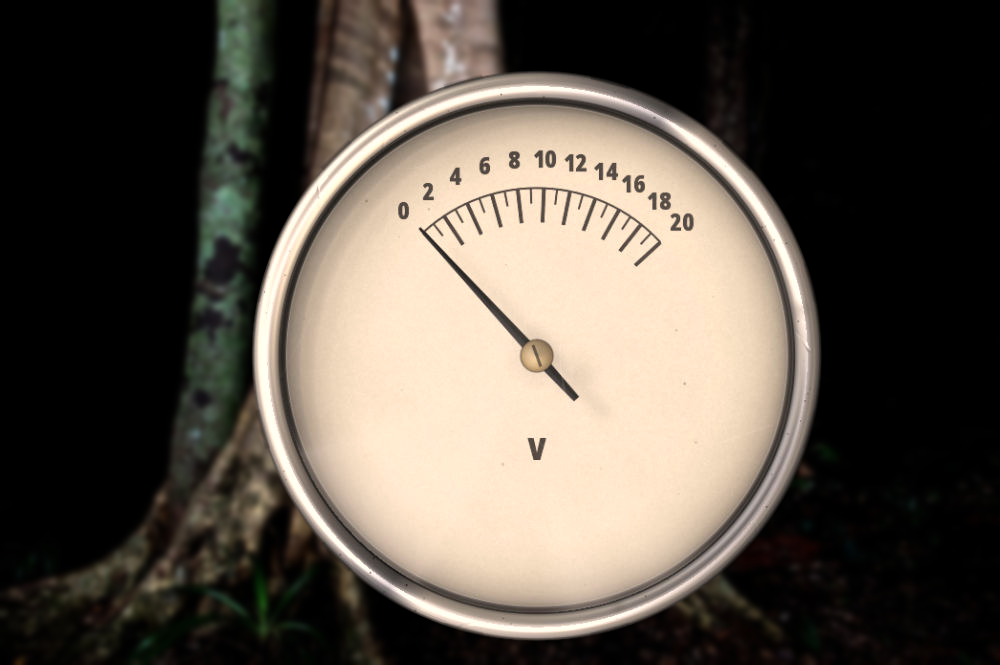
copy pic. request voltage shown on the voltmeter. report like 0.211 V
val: 0 V
